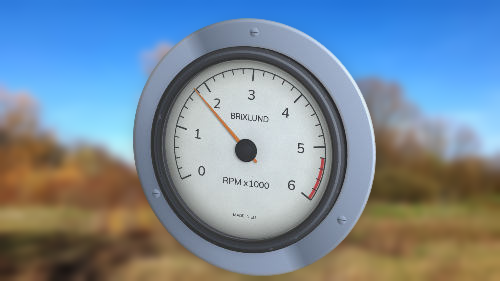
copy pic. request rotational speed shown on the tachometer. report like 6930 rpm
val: 1800 rpm
